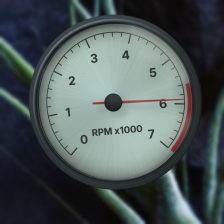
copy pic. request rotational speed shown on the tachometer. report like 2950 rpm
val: 5900 rpm
